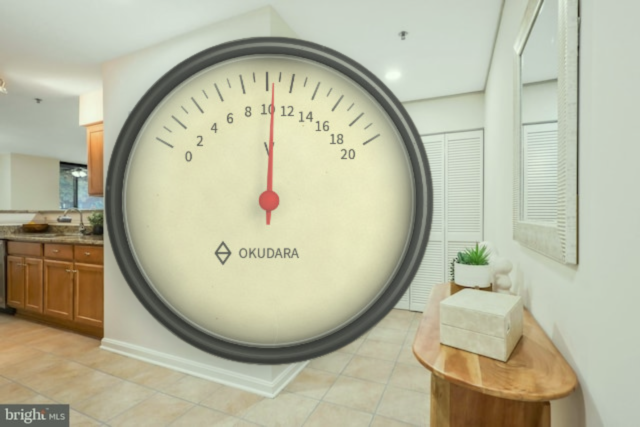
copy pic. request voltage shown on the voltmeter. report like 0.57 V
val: 10.5 V
